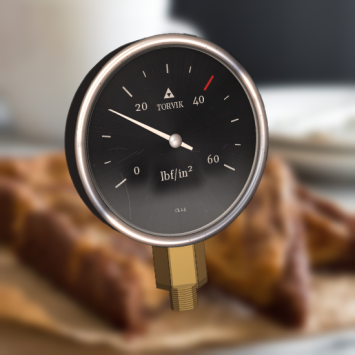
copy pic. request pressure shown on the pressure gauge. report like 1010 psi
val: 15 psi
